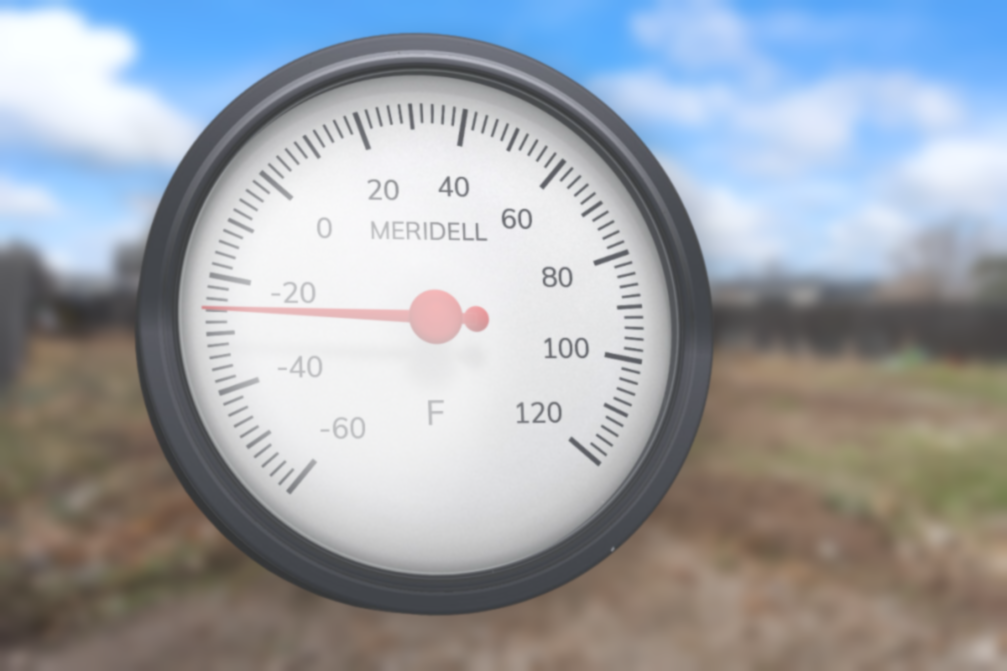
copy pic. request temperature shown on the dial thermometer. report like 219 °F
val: -26 °F
